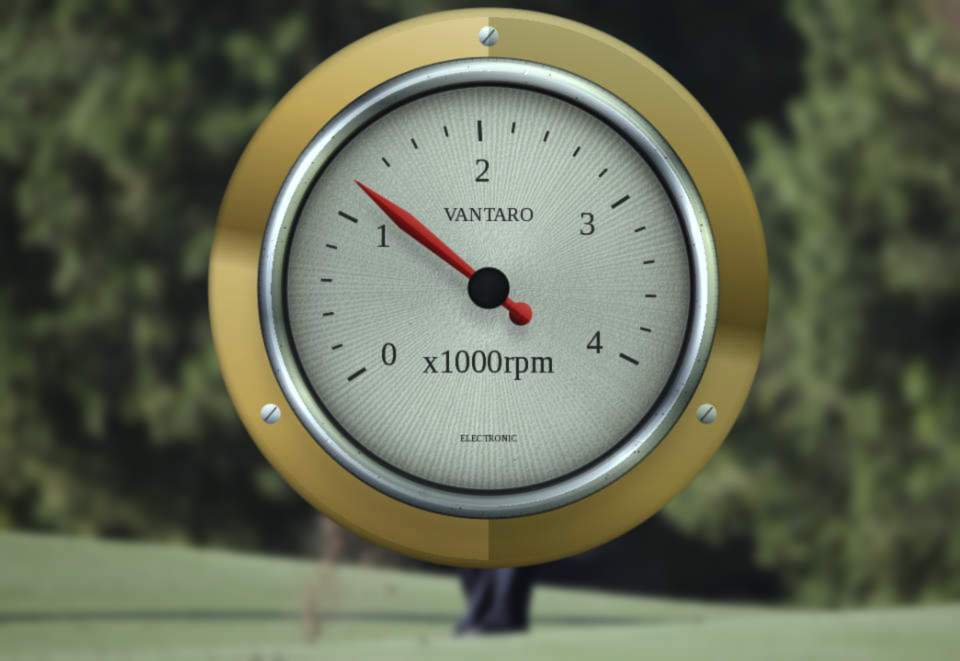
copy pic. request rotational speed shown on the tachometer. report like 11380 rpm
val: 1200 rpm
